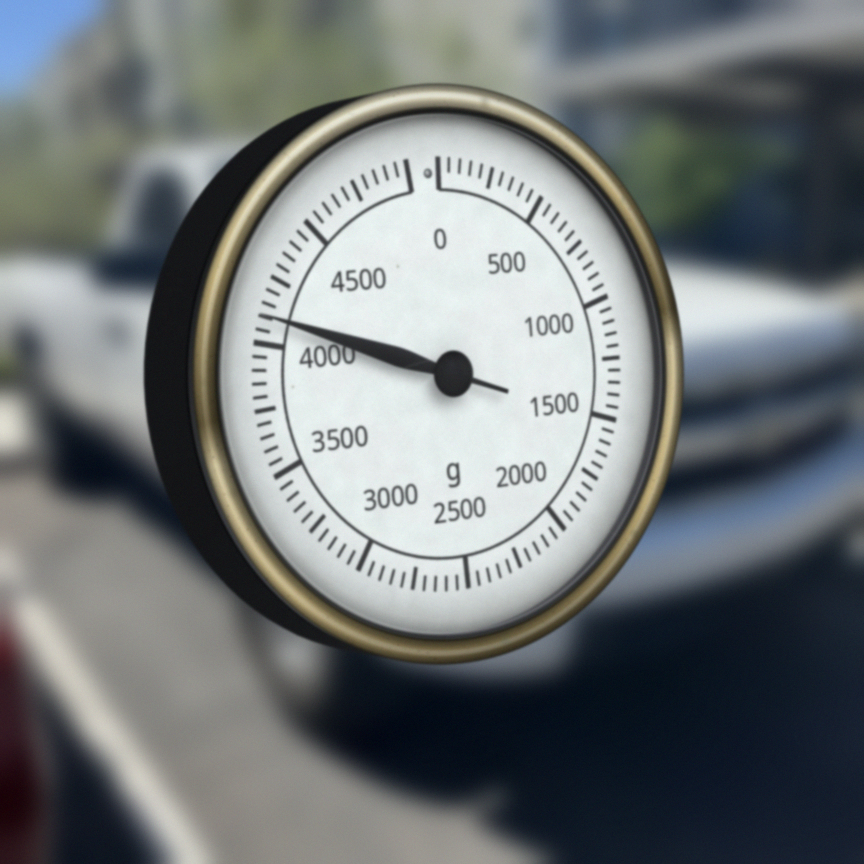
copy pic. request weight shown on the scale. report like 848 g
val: 4100 g
